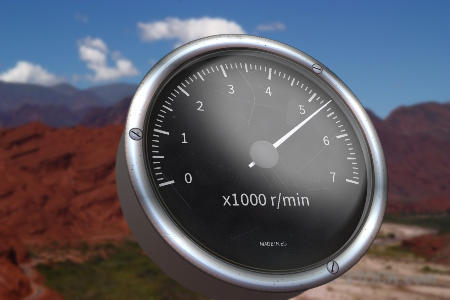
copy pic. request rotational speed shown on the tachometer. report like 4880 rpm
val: 5300 rpm
